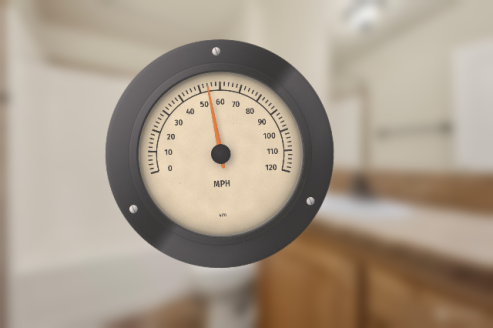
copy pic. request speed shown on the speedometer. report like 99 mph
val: 54 mph
